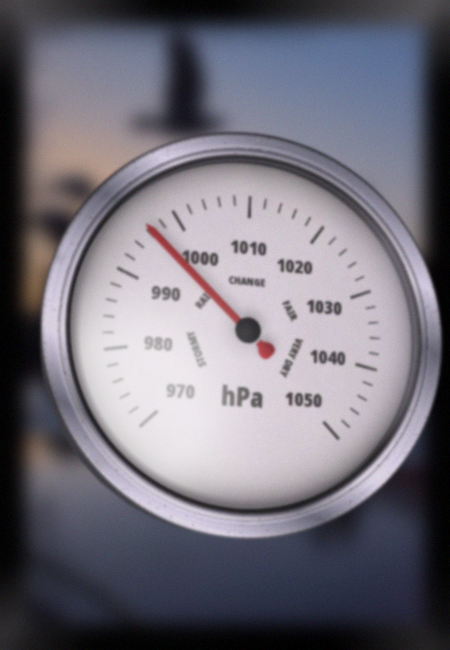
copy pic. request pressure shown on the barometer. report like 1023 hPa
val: 996 hPa
